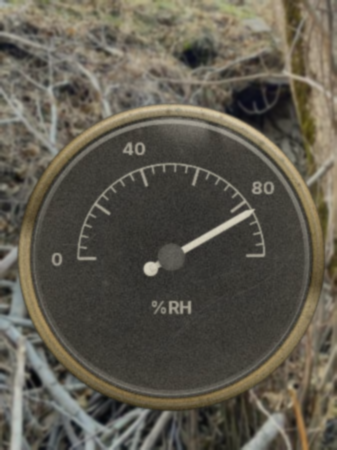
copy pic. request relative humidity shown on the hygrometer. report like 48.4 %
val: 84 %
